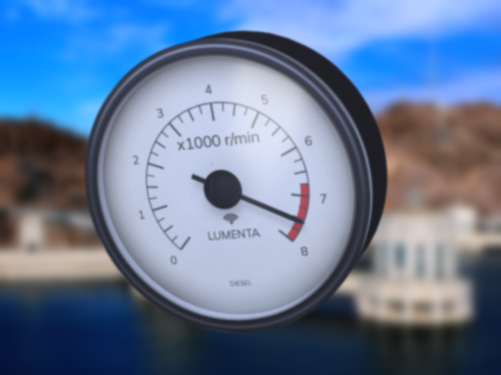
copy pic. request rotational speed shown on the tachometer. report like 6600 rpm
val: 7500 rpm
